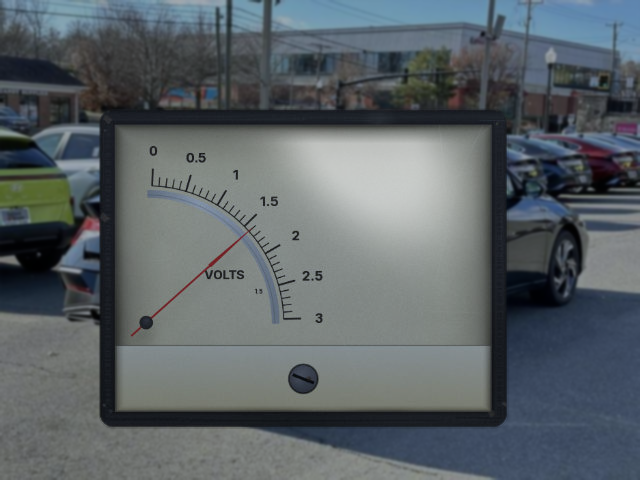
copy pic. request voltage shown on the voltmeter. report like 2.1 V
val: 1.6 V
